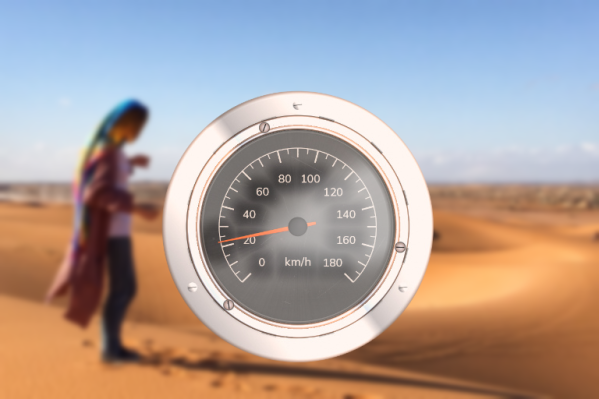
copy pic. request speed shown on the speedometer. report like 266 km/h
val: 22.5 km/h
